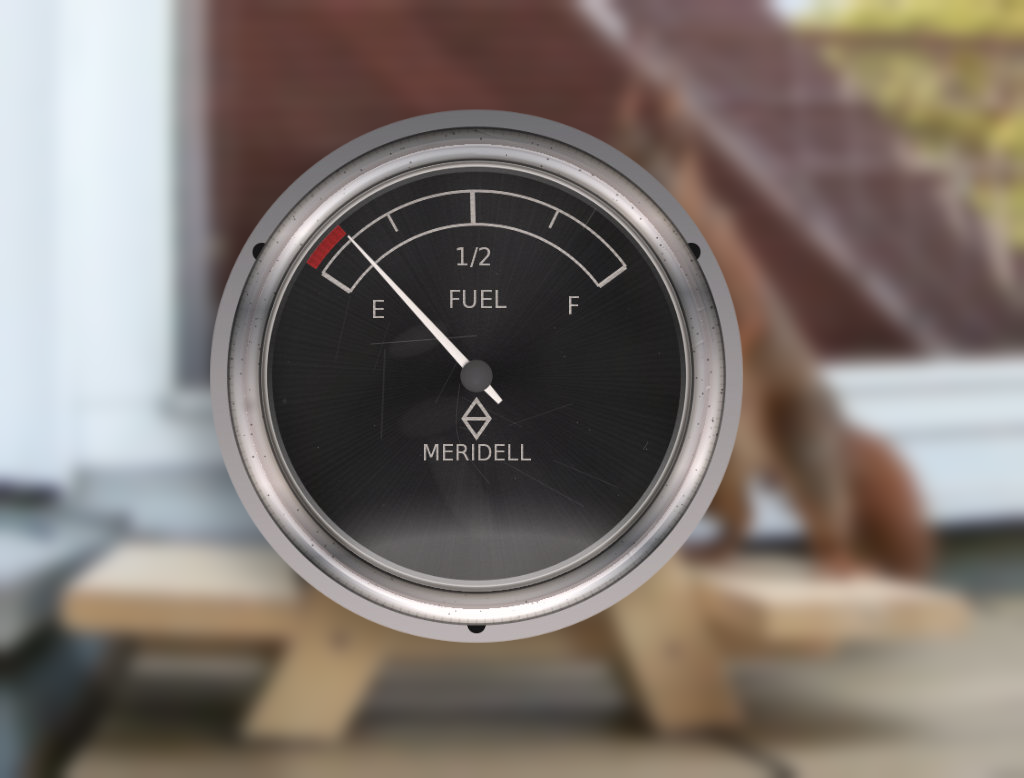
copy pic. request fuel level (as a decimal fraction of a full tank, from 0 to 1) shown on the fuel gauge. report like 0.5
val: 0.125
